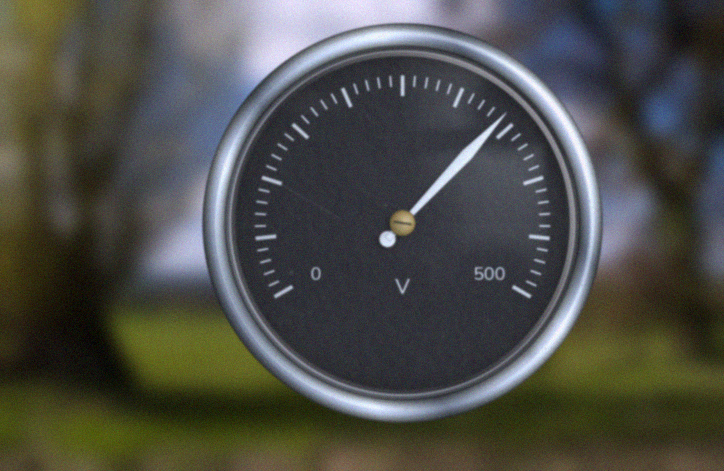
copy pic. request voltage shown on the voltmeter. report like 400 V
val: 340 V
